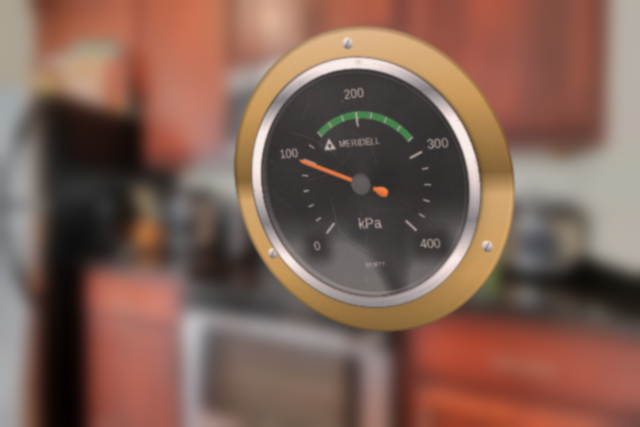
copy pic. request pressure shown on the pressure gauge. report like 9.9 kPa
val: 100 kPa
